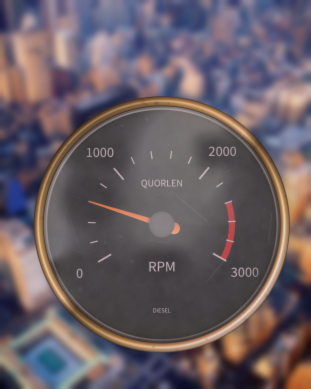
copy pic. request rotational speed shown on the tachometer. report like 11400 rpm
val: 600 rpm
